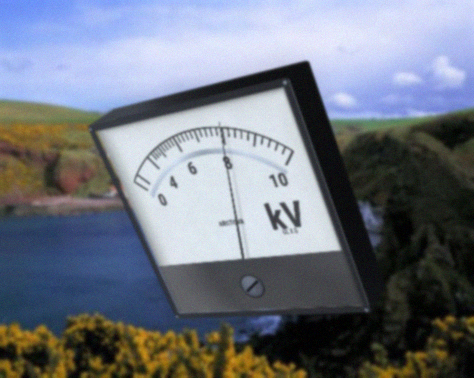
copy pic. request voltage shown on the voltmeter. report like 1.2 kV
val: 8 kV
